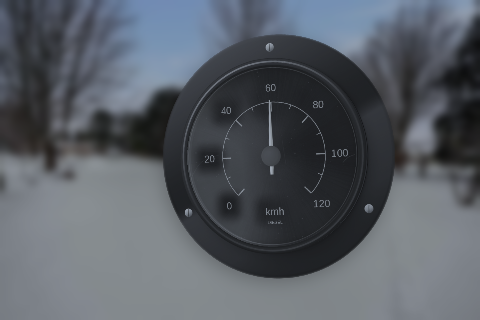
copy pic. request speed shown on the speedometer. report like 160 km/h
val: 60 km/h
